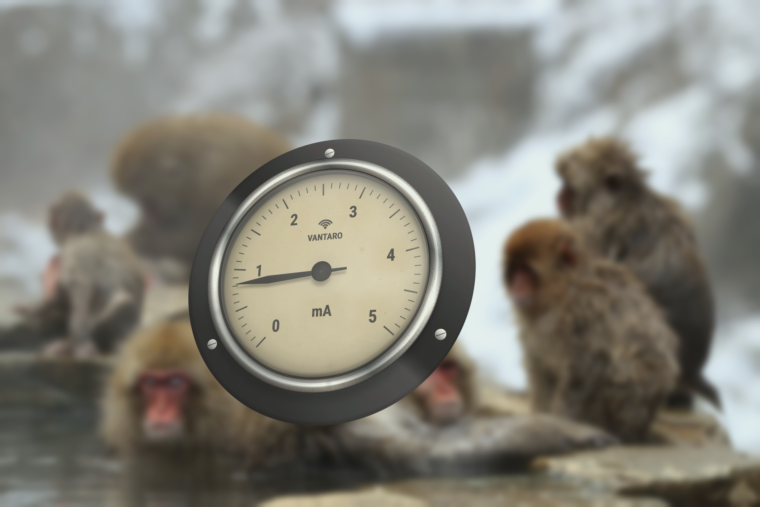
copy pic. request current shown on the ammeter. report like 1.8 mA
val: 0.8 mA
